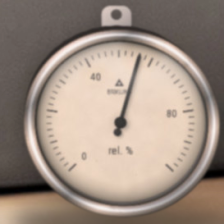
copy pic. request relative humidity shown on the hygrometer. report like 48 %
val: 56 %
